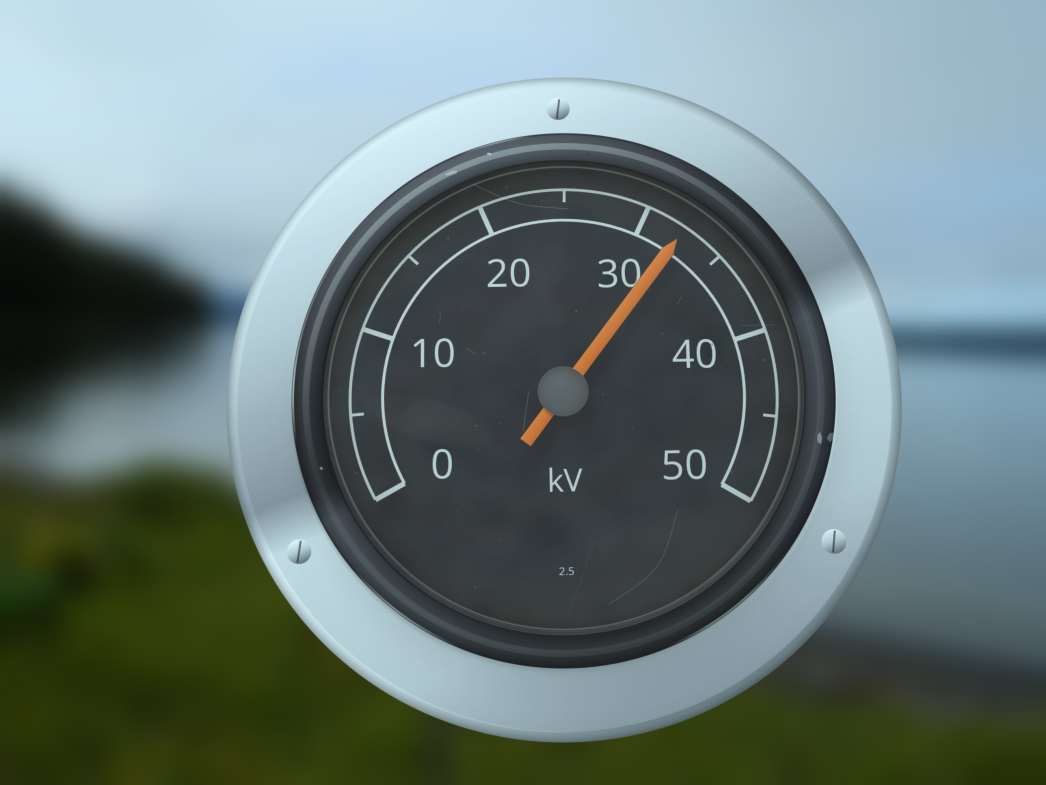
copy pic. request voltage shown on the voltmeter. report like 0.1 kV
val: 32.5 kV
